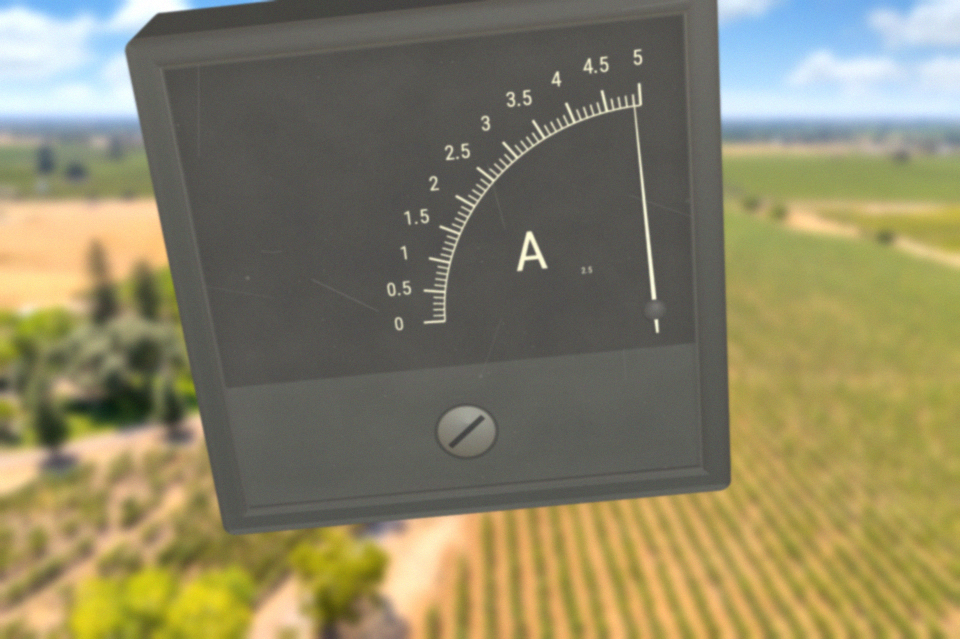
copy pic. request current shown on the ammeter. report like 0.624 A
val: 4.9 A
